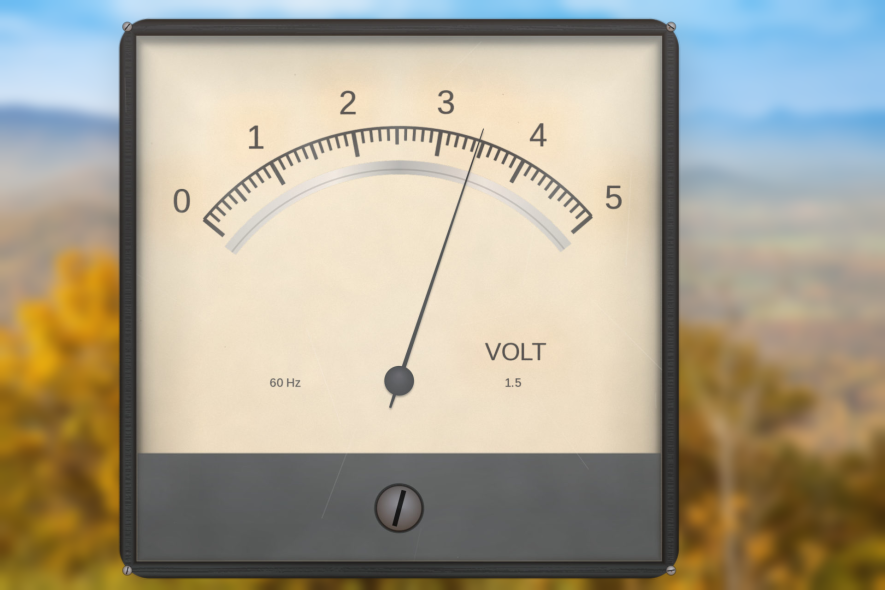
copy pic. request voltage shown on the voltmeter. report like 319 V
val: 3.45 V
